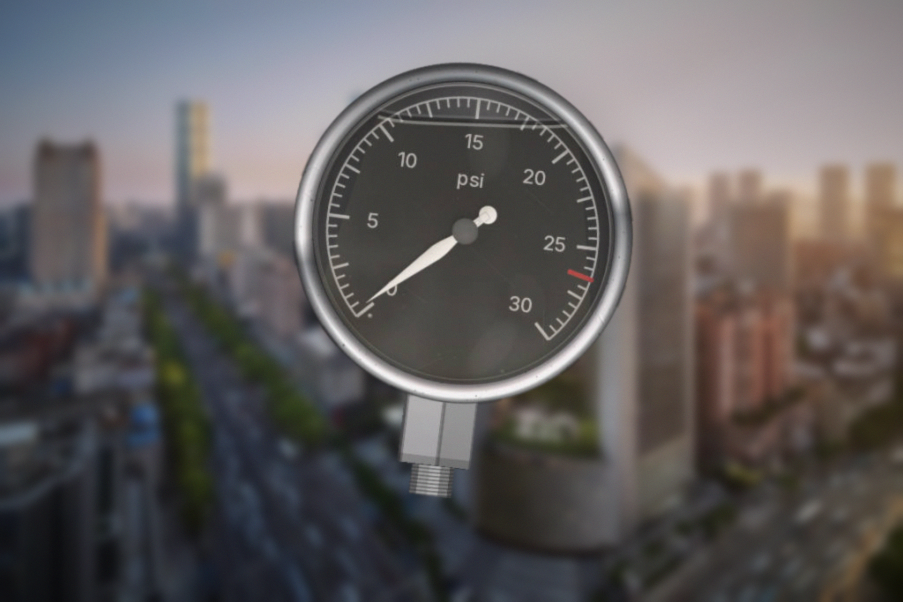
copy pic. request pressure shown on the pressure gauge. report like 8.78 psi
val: 0.25 psi
